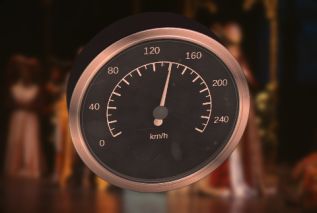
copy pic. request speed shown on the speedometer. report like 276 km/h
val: 140 km/h
